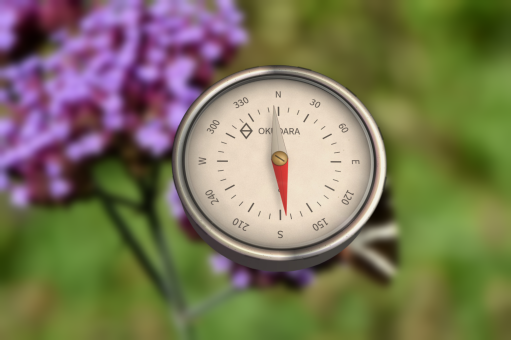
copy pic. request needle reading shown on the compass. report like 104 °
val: 175 °
